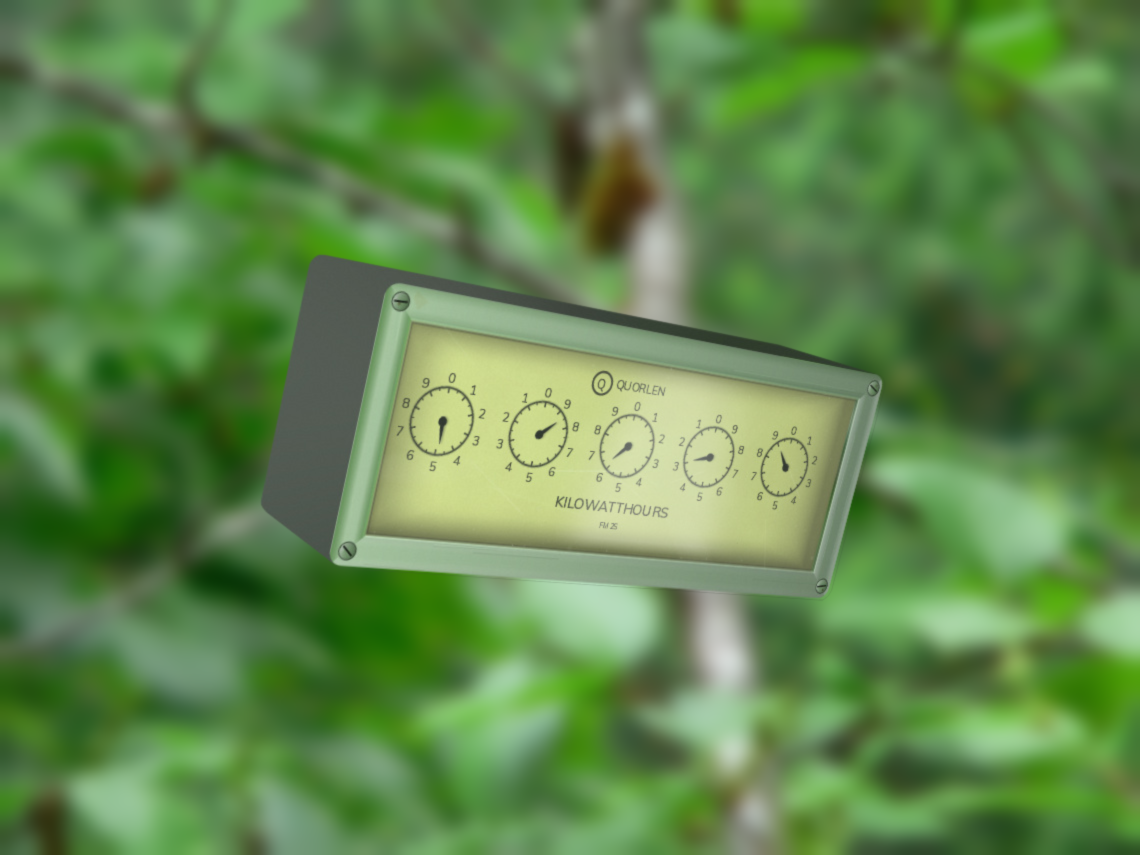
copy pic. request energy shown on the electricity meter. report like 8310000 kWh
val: 48629 kWh
